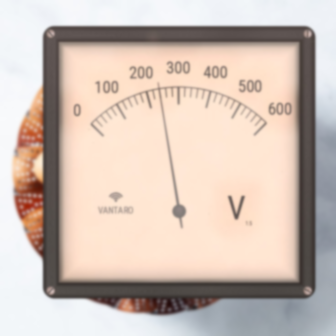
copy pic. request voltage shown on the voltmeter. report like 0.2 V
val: 240 V
